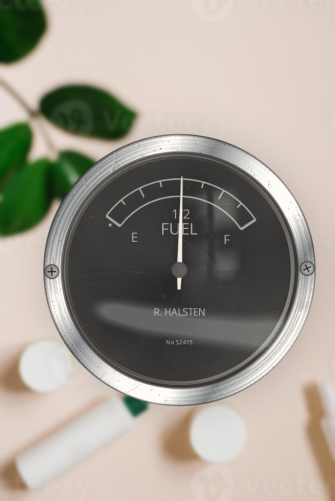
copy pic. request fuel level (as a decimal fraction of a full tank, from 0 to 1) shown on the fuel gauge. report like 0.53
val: 0.5
